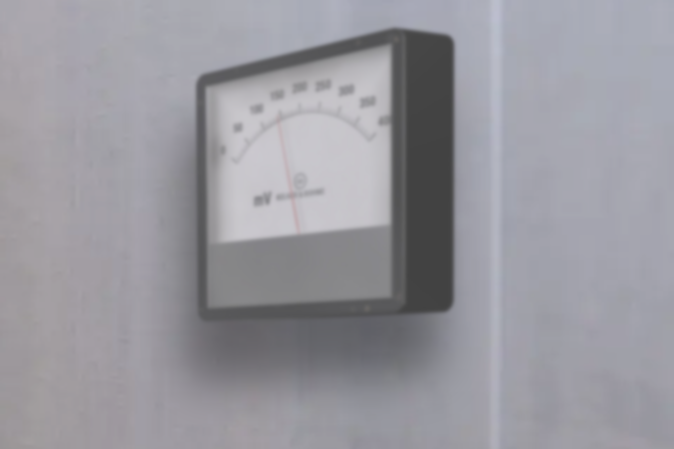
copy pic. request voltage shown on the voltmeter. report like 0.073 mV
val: 150 mV
